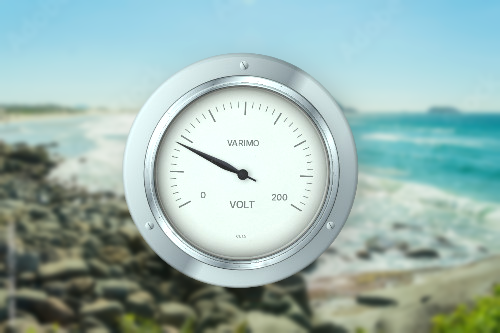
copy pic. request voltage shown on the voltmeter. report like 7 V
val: 45 V
